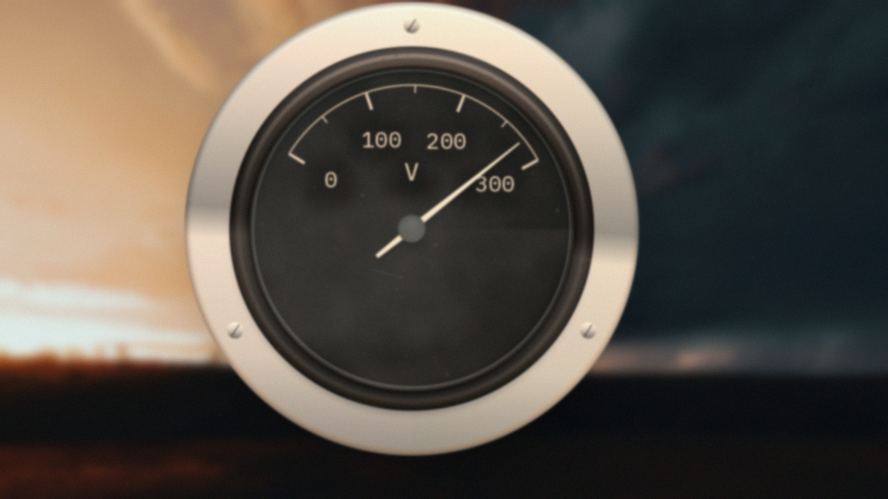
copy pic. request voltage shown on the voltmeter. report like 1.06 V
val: 275 V
